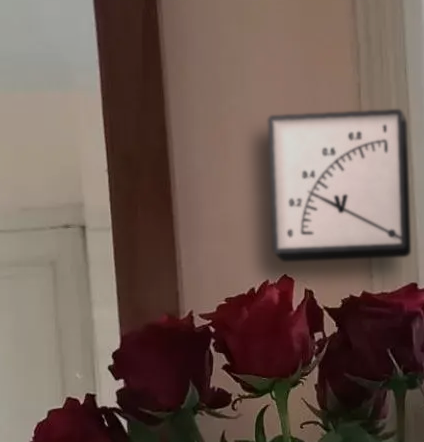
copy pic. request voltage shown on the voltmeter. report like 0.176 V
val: 0.3 V
